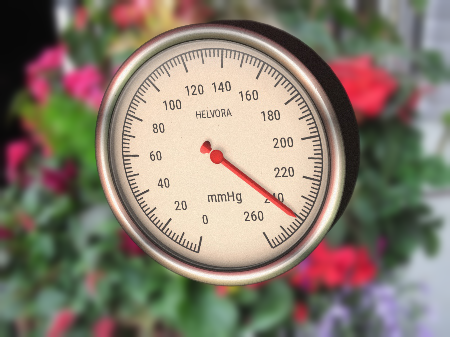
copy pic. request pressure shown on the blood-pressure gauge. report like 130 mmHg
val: 240 mmHg
